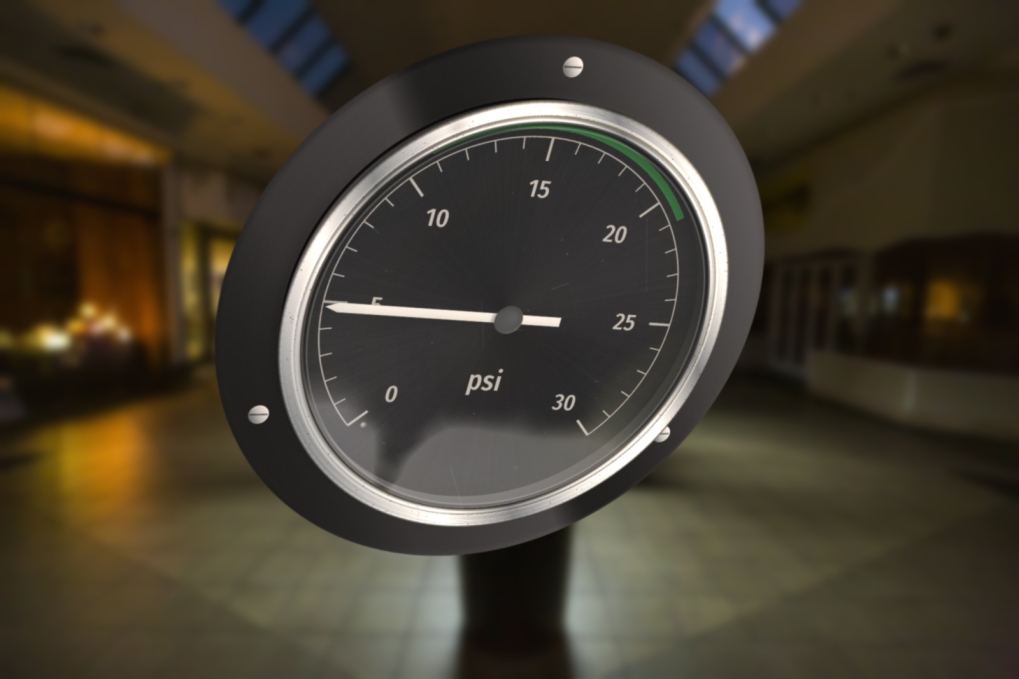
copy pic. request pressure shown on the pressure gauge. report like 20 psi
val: 5 psi
